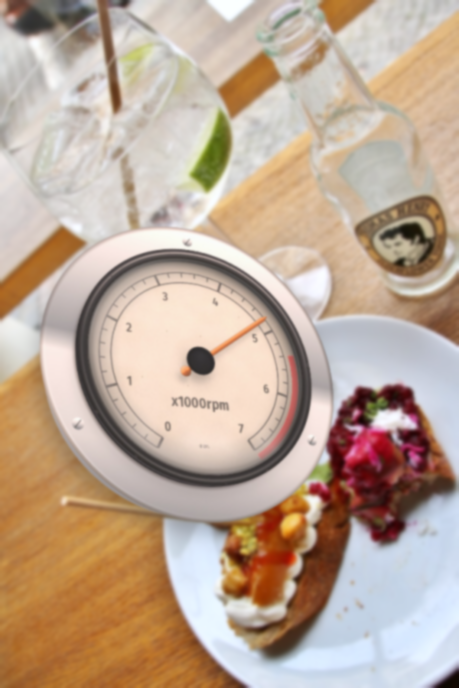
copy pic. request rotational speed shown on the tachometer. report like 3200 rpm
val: 4800 rpm
